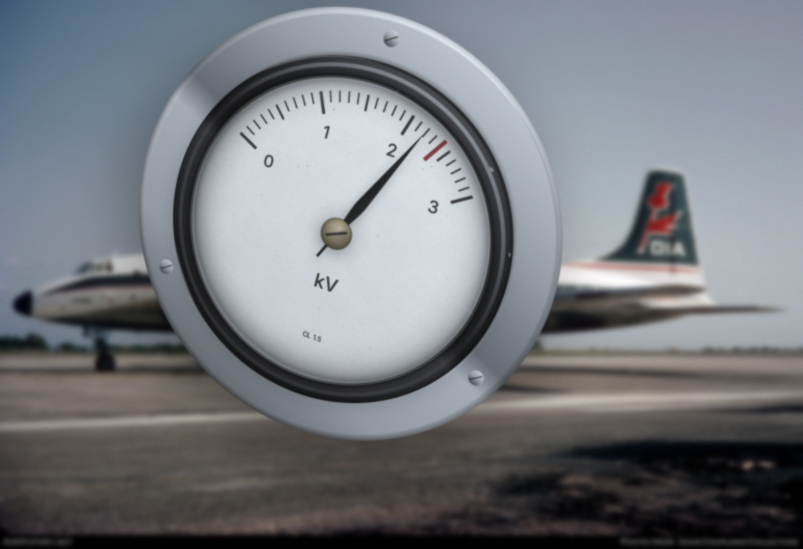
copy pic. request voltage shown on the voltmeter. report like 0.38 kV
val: 2.2 kV
